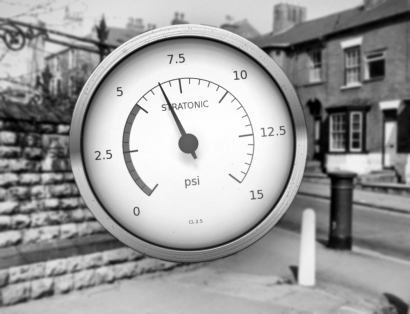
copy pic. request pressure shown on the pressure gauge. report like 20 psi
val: 6.5 psi
